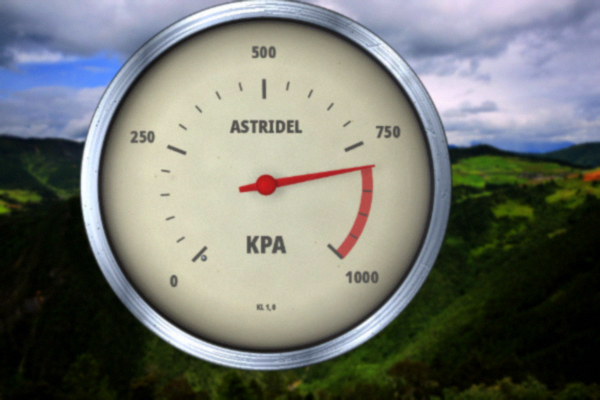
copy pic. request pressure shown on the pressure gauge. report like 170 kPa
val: 800 kPa
